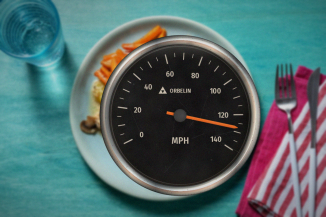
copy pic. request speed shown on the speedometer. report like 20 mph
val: 127.5 mph
